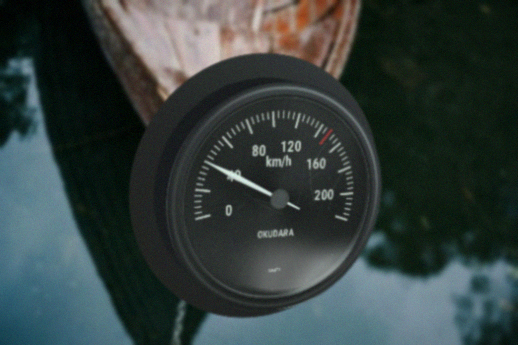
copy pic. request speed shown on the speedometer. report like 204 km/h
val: 40 km/h
